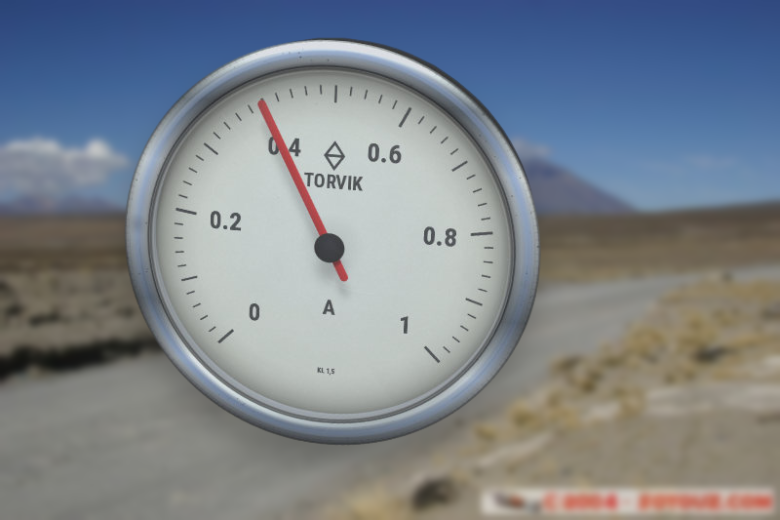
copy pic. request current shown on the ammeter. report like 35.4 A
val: 0.4 A
